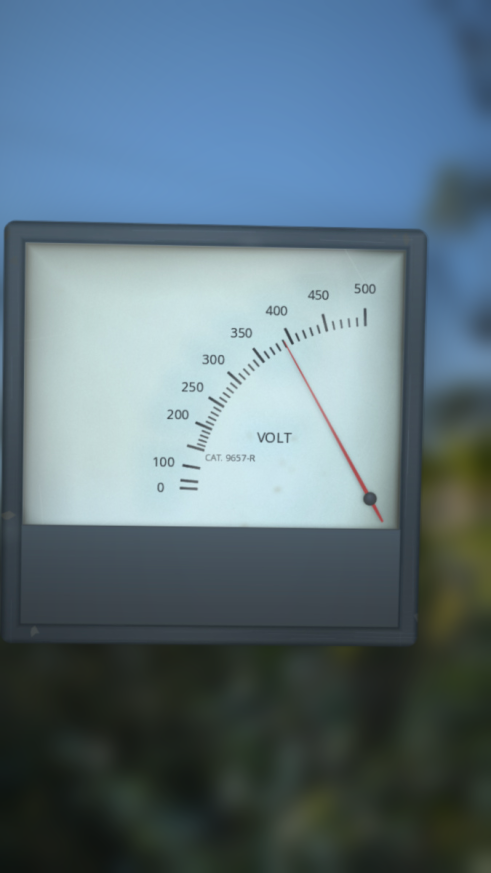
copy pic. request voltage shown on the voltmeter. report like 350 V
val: 390 V
